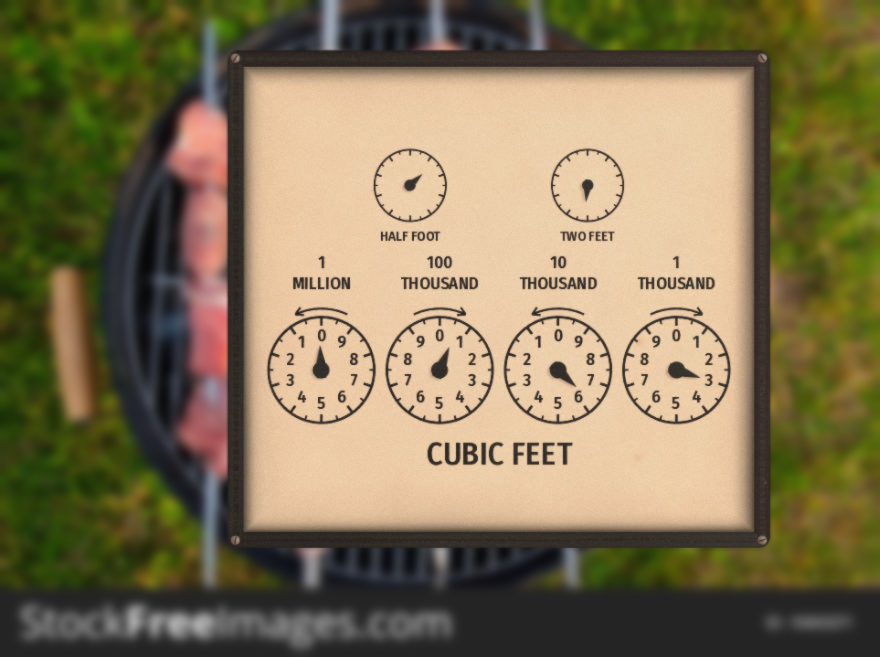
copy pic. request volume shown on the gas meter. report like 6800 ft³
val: 6300 ft³
